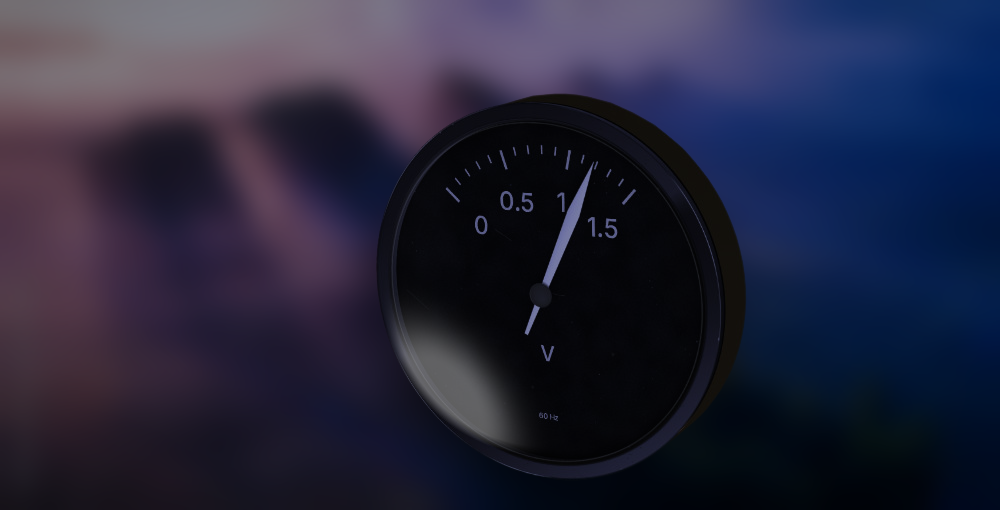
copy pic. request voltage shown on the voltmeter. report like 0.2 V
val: 1.2 V
